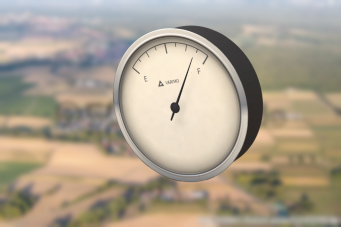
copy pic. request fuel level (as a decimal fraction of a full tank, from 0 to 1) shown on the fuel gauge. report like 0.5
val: 0.875
